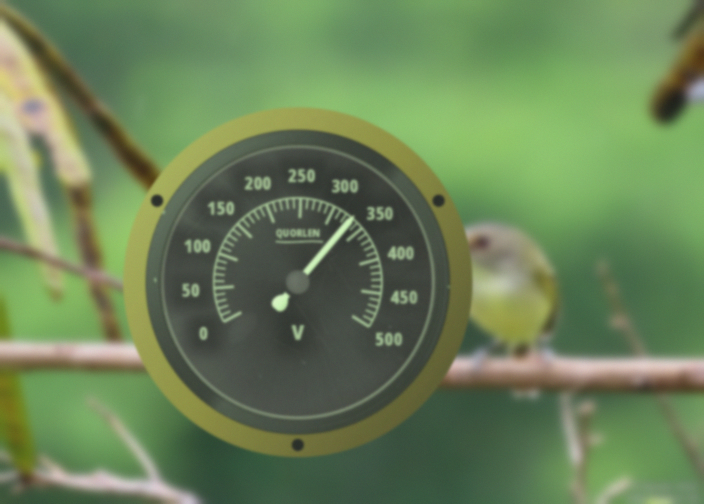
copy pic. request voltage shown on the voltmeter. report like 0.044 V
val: 330 V
